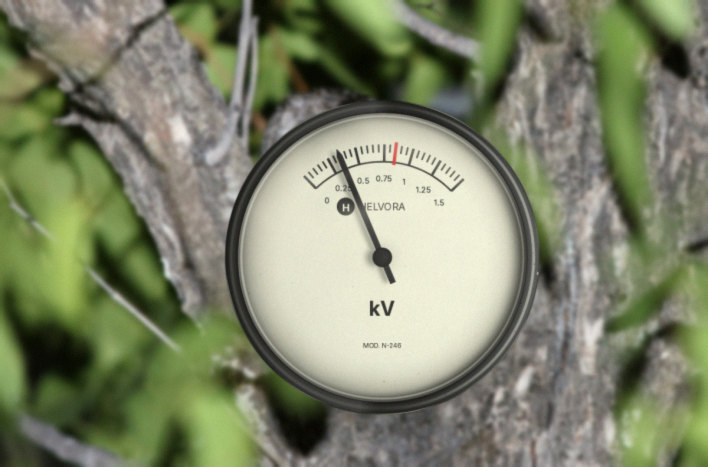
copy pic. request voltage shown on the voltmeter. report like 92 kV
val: 0.35 kV
